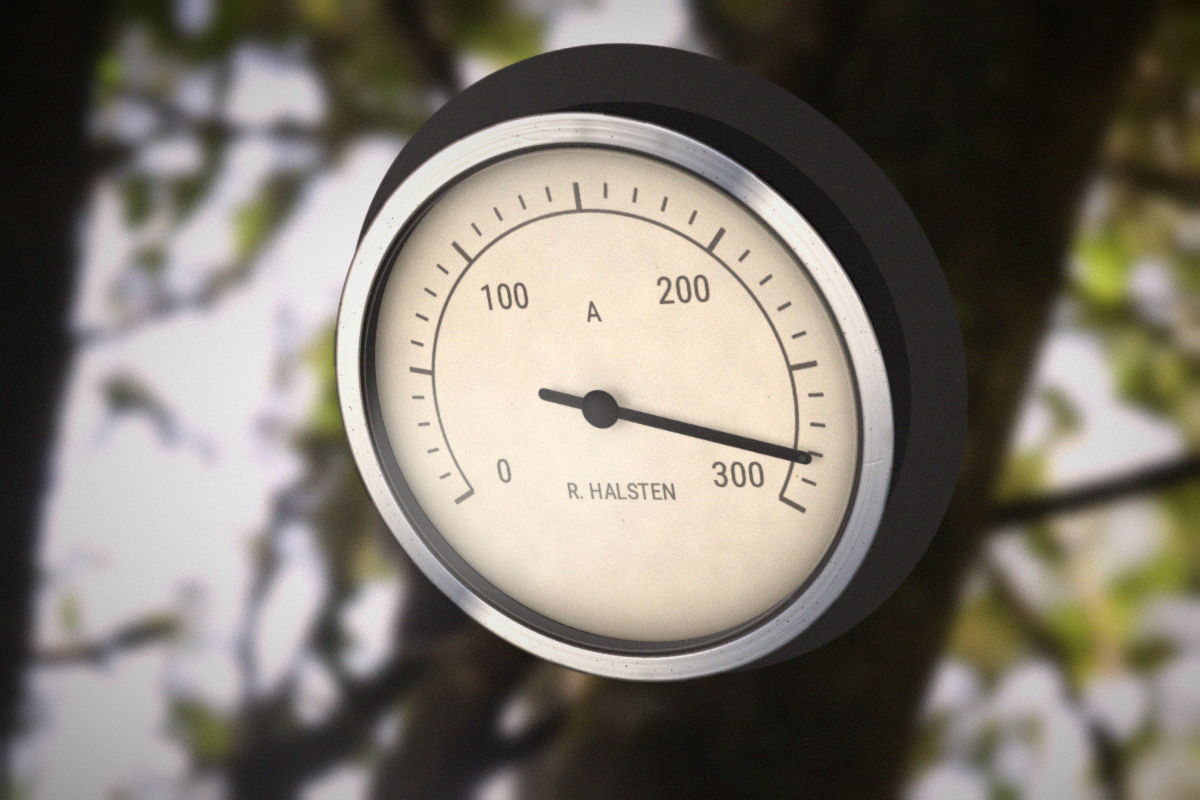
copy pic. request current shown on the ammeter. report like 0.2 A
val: 280 A
